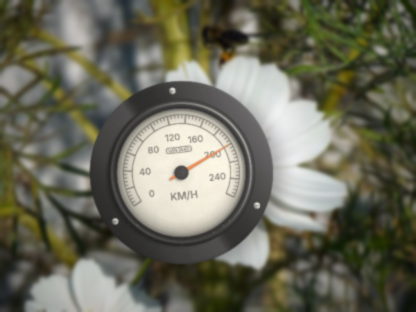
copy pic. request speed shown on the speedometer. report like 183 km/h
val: 200 km/h
